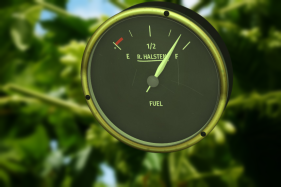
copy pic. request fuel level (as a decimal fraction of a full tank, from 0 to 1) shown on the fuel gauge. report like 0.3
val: 0.875
